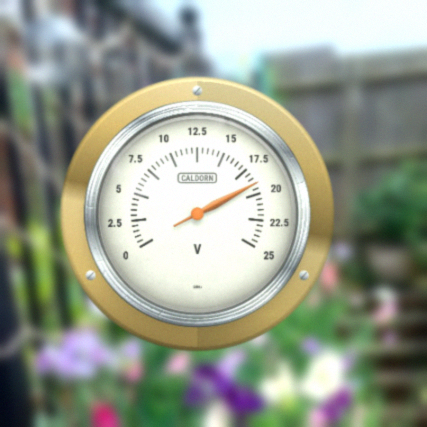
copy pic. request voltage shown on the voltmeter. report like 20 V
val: 19 V
